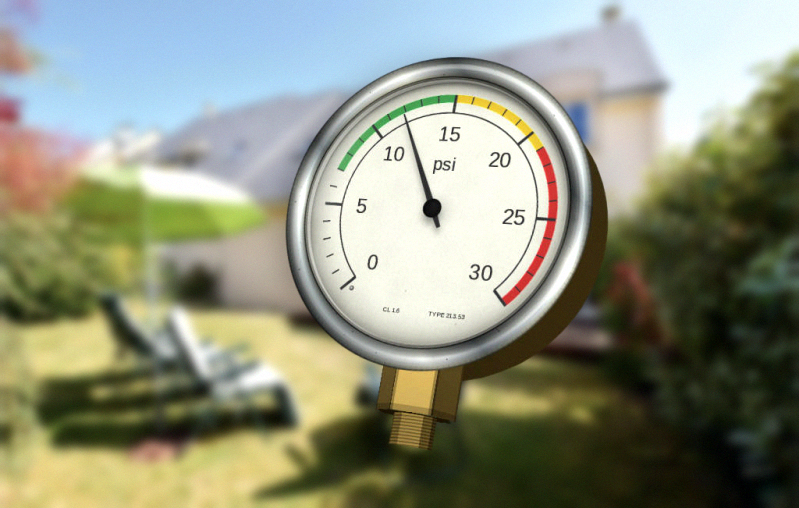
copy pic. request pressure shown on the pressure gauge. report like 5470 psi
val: 12 psi
